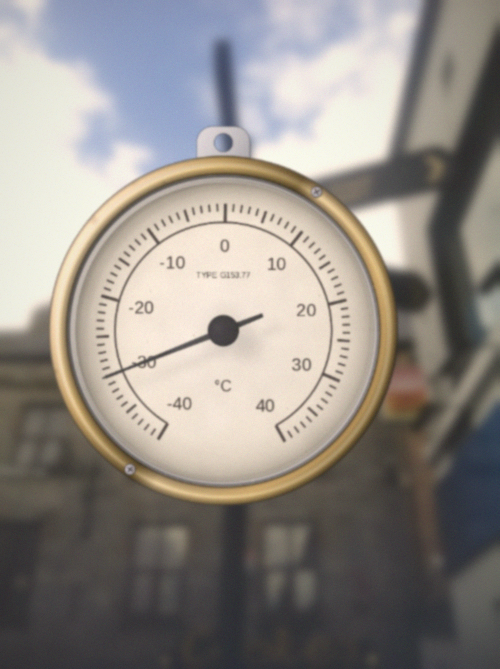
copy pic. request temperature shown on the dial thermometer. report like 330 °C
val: -30 °C
